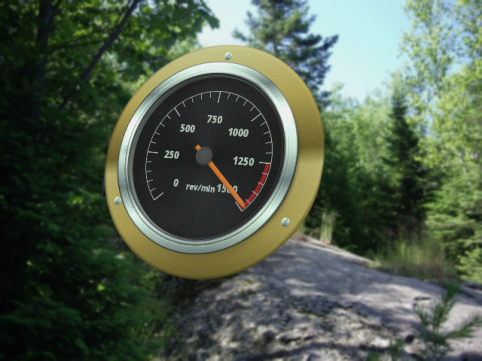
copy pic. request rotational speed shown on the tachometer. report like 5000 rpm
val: 1475 rpm
